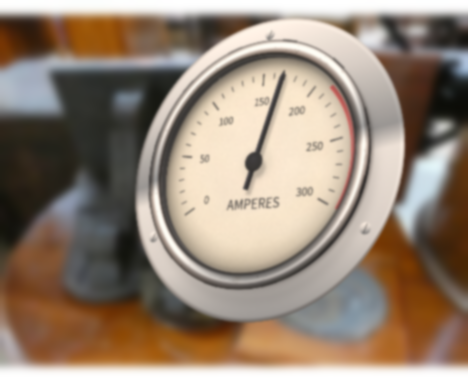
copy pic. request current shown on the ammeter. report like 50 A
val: 170 A
